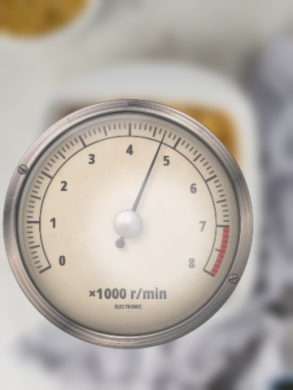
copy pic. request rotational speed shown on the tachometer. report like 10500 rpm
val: 4700 rpm
